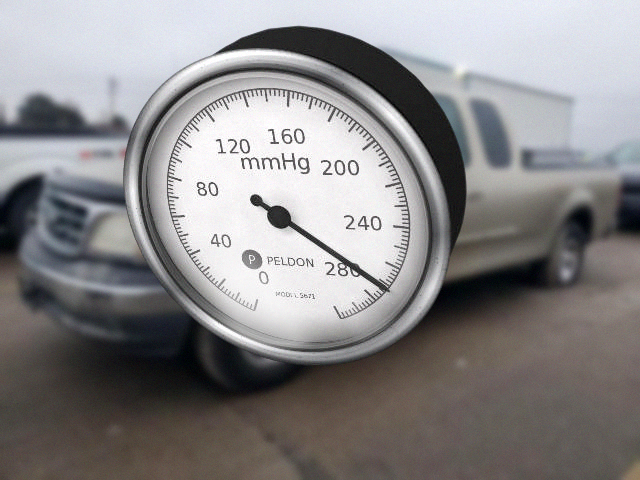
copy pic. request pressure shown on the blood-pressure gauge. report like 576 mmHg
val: 270 mmHg
